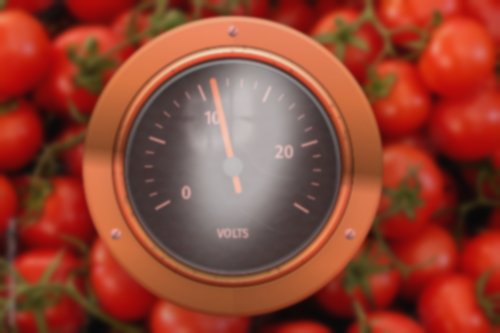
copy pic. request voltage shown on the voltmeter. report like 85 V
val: 11 V
